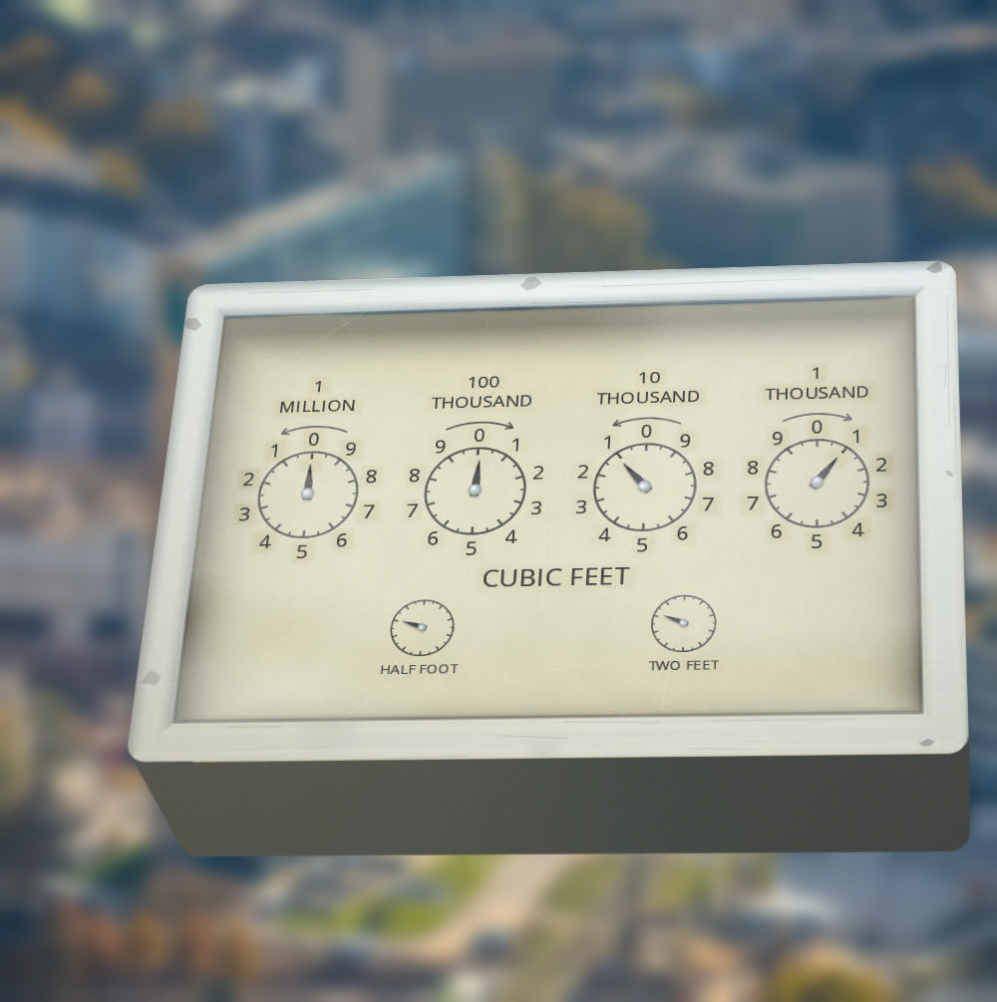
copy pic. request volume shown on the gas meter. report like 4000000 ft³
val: 1100 ft³
